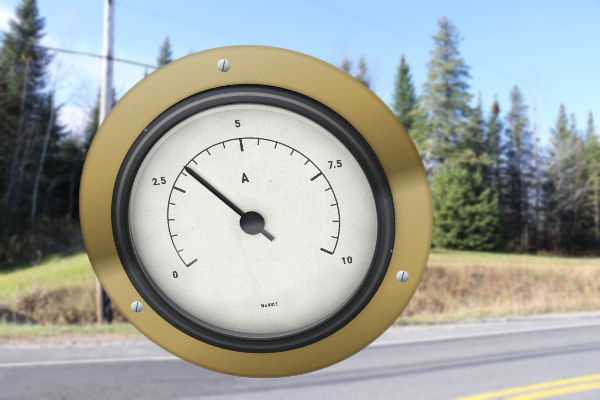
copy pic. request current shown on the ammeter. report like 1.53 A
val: 3.25 A
